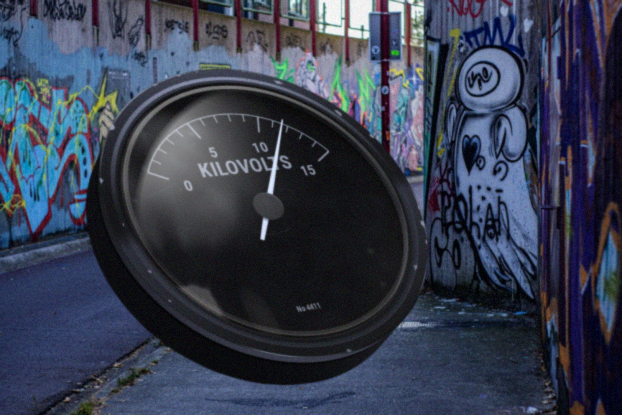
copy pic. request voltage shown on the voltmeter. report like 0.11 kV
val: 11.5 kV
